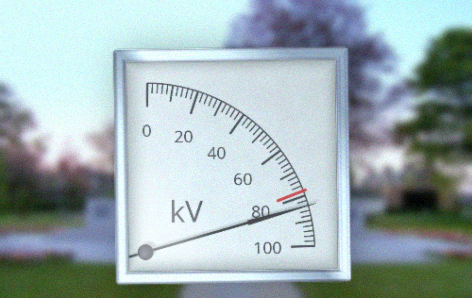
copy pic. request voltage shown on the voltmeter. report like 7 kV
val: 84 kV
